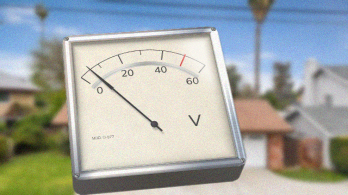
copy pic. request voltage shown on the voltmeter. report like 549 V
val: 5 V
